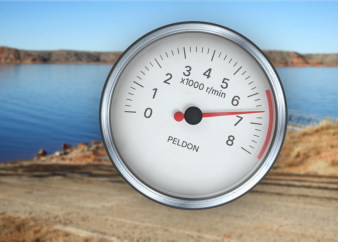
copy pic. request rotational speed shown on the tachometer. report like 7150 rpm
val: 6600 rpm
